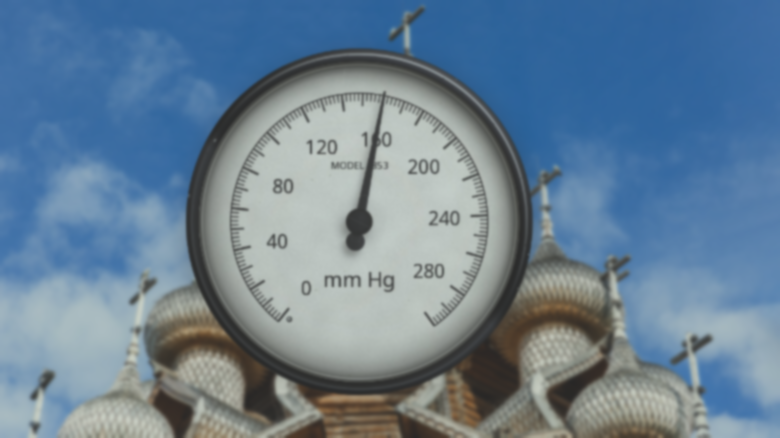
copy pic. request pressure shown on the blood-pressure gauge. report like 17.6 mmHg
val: 160 mmHg
